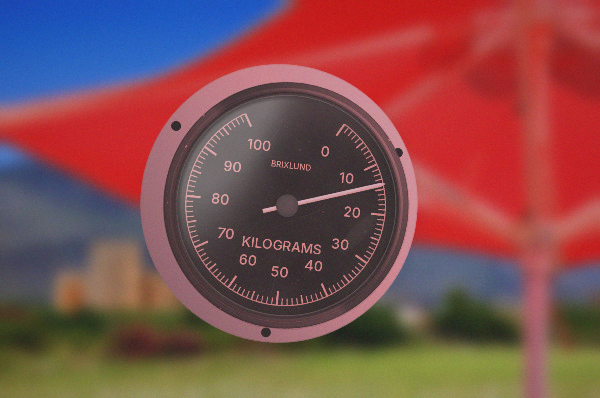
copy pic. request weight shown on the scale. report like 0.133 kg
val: 14 kg
